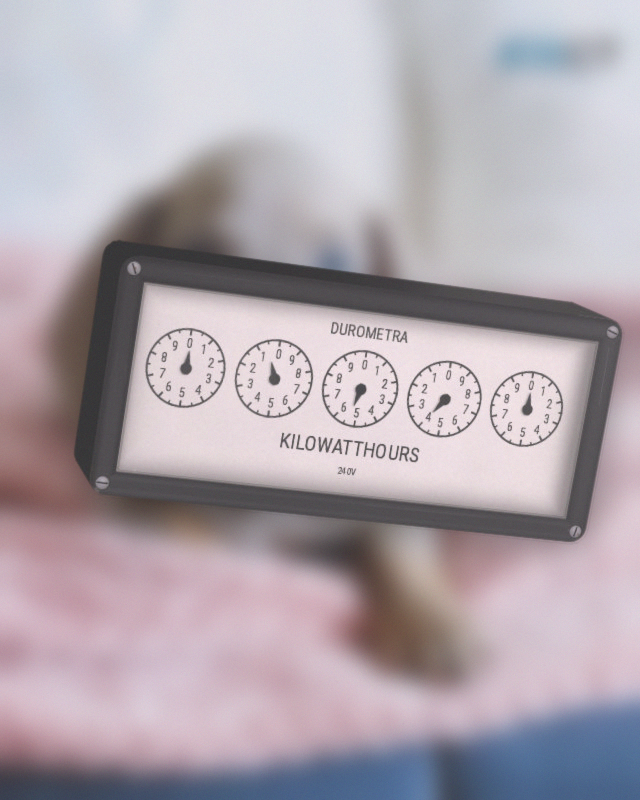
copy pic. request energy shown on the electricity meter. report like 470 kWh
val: 540 kWh
